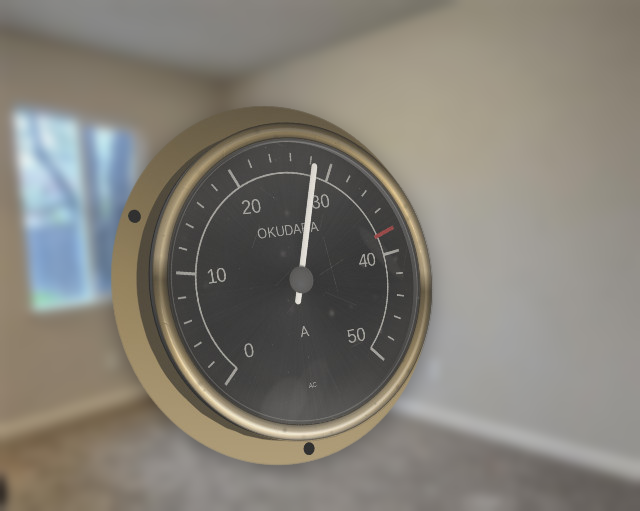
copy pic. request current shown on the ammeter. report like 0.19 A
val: 28 A
